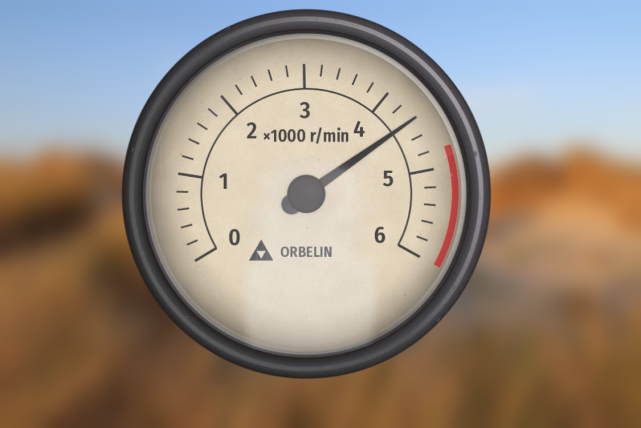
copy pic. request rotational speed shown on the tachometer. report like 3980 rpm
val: 4400 rpm
